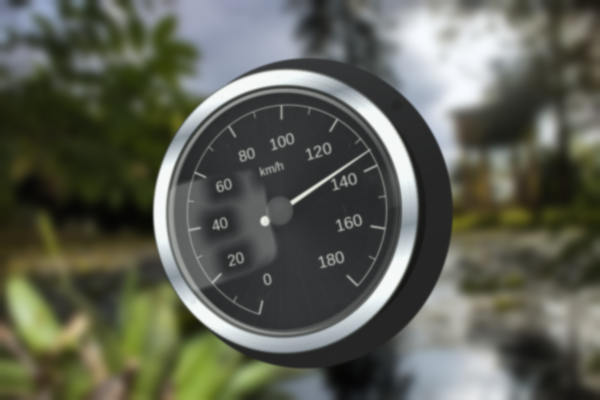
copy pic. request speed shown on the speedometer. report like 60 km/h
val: 135 km/h
